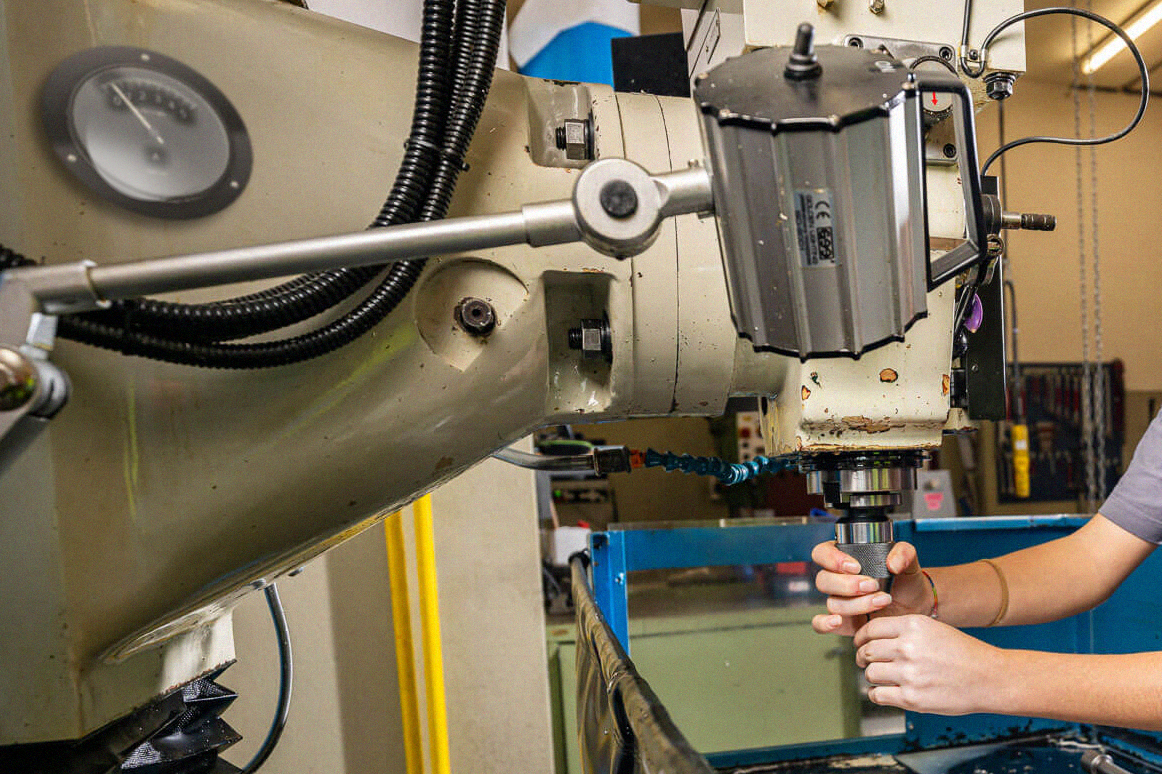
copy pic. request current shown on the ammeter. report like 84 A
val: 0.5 A
